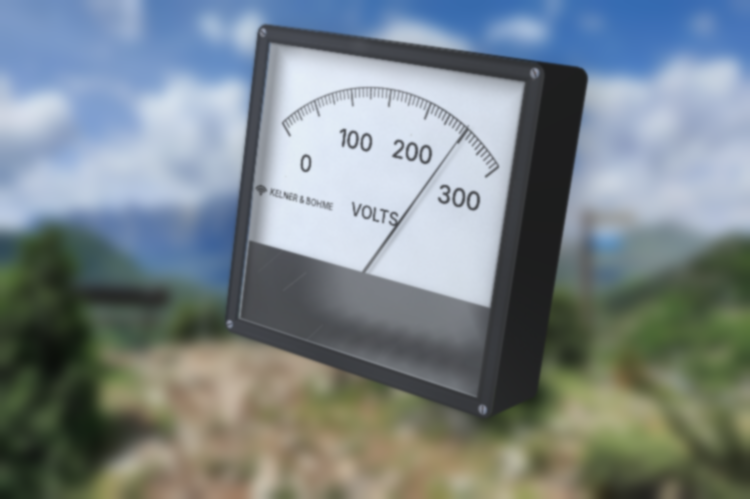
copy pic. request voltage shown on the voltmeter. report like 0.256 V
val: 250 V
